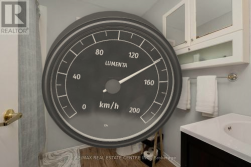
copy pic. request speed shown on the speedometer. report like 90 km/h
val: 140 km/h
